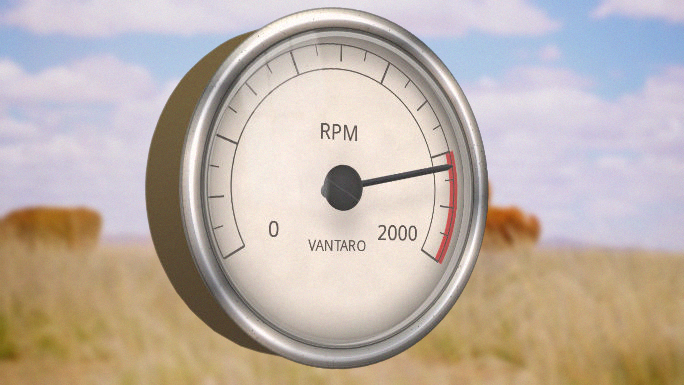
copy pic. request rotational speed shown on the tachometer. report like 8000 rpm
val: 1650 rpm
